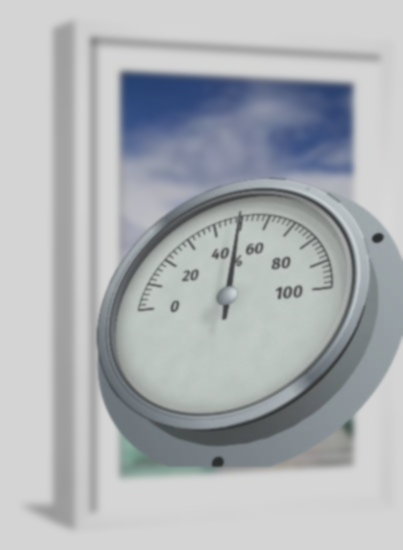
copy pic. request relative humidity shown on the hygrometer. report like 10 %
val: 50 %
